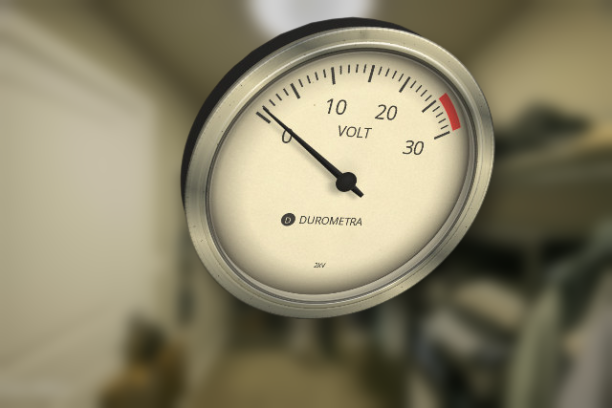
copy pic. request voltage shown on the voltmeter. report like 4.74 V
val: 1 V
